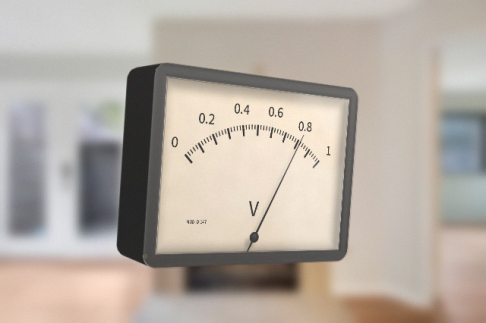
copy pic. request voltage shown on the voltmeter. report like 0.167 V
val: 0.8 V
